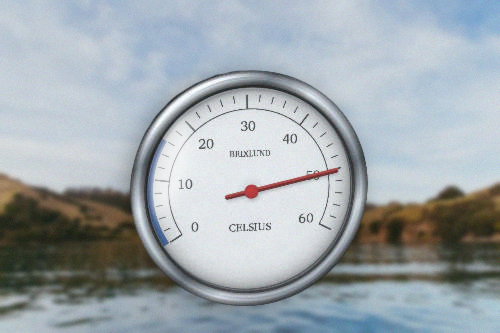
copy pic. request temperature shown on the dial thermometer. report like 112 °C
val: 50 °C
